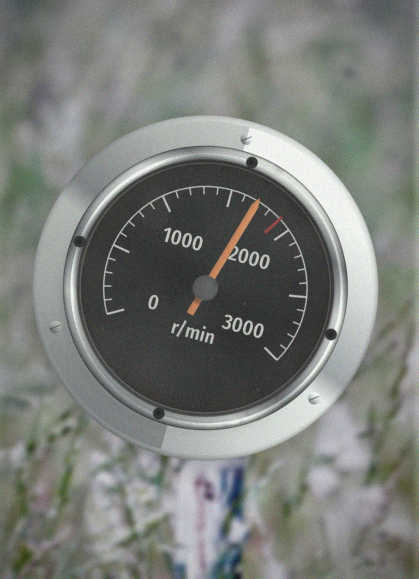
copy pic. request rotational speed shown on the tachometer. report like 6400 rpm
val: 1700 rpm
